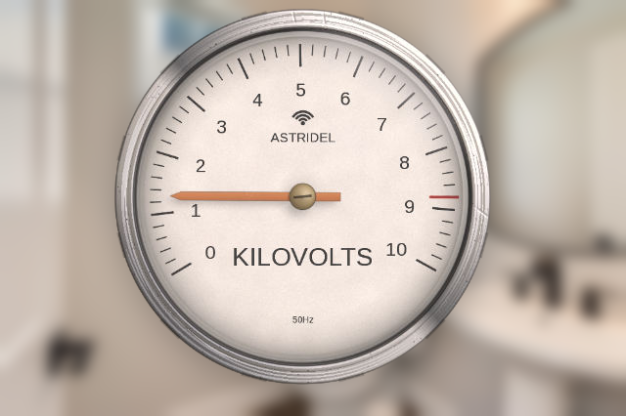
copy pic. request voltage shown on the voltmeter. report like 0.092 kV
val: 1.3 kV
